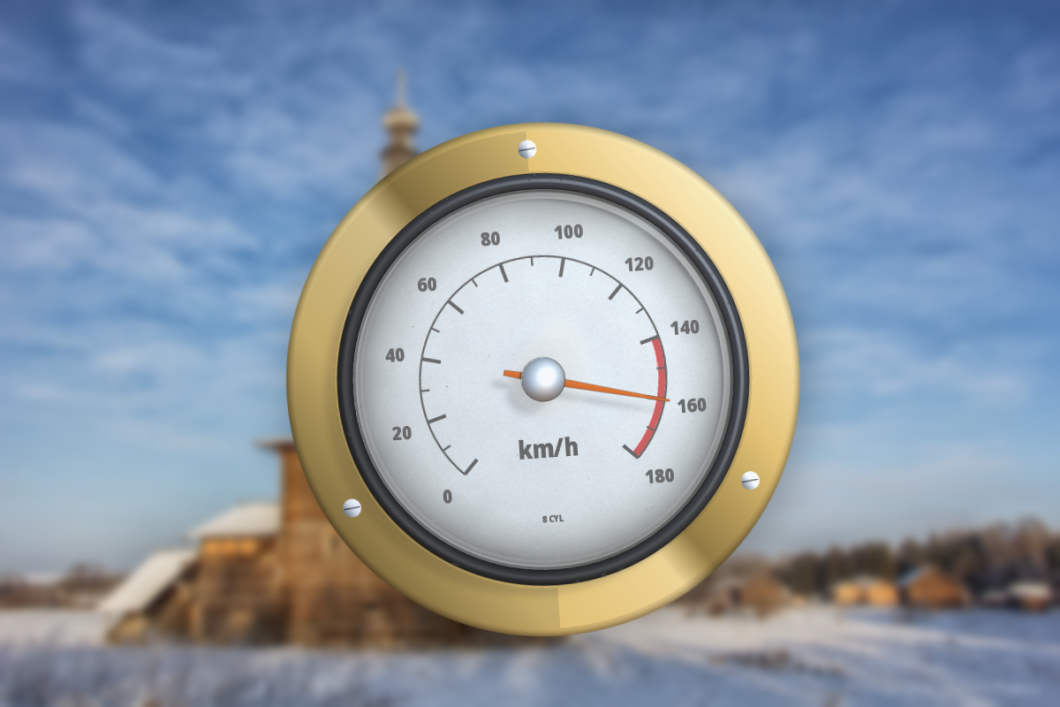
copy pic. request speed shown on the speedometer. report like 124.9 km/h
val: 160 km/h
